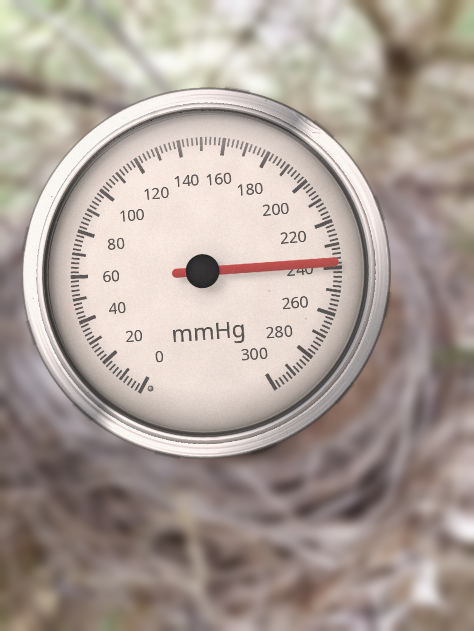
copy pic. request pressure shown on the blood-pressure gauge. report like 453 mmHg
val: 238 mmHg
